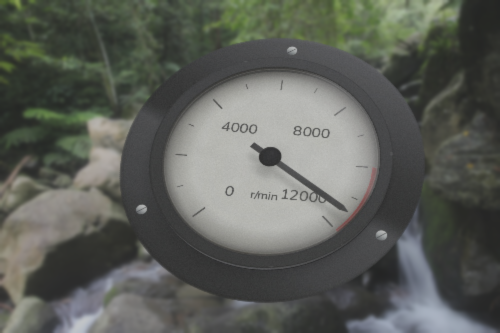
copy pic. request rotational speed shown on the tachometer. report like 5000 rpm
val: 11500 rpm
